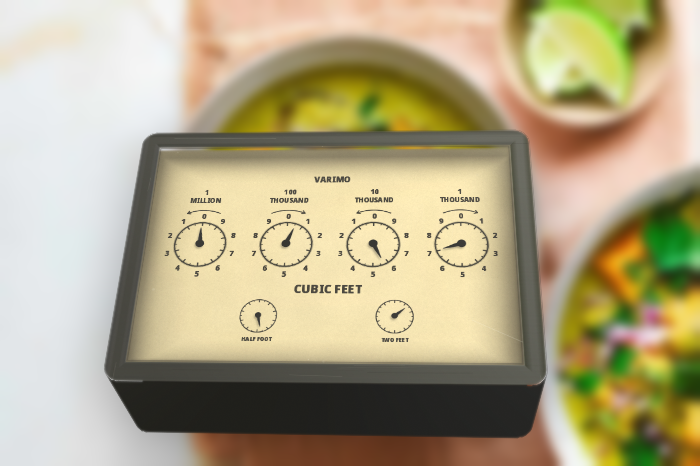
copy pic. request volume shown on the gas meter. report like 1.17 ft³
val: 5700 ft³
